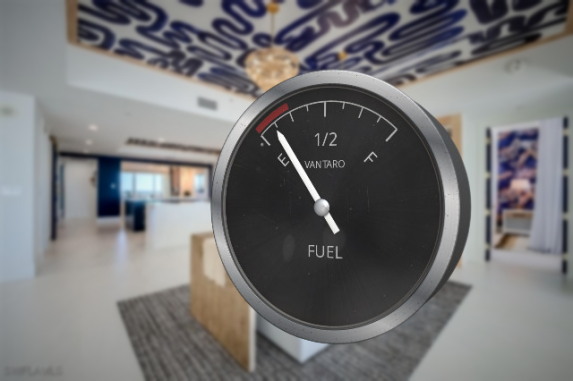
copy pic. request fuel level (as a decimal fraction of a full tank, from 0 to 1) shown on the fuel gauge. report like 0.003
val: 0.125
